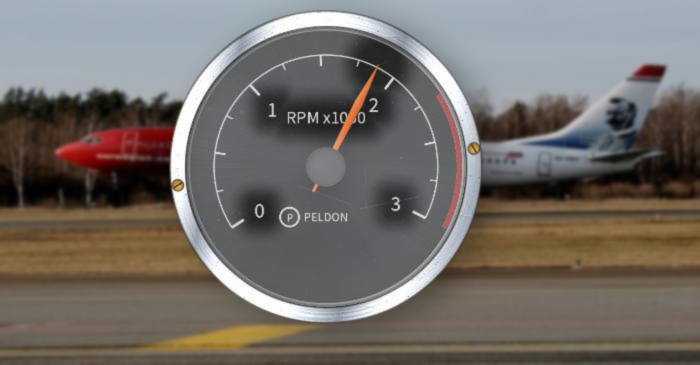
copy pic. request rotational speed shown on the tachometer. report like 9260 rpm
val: 1875 rpm
